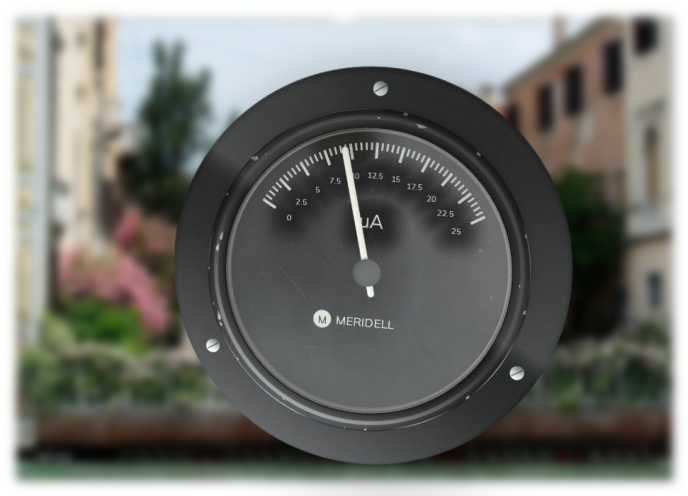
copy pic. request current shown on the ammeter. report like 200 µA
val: 9.5 µA
